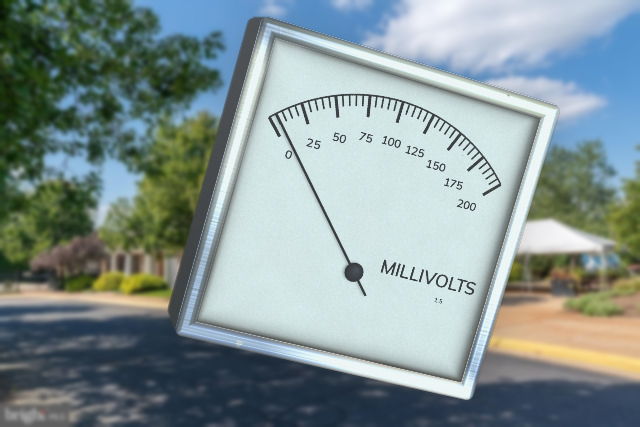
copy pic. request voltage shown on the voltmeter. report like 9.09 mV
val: 5 mV
